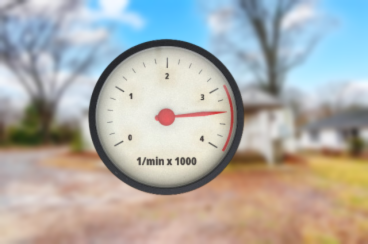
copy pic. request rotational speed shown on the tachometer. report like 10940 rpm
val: 3400 rpm
